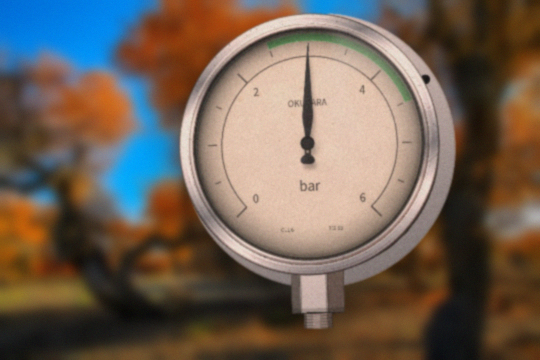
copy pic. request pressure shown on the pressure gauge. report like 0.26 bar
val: 3 bar
